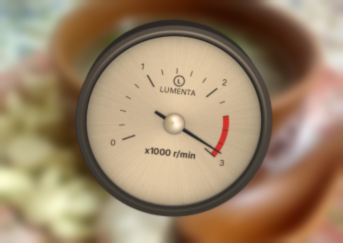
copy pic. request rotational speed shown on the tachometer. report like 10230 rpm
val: 2900 rpm
